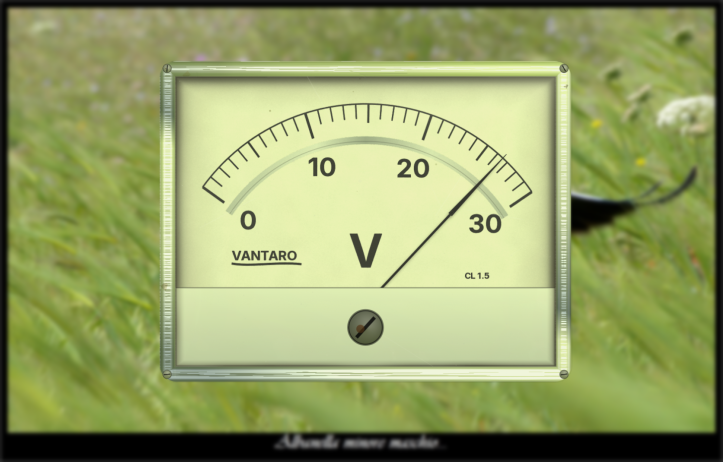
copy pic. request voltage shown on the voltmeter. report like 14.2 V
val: 26.5 V
